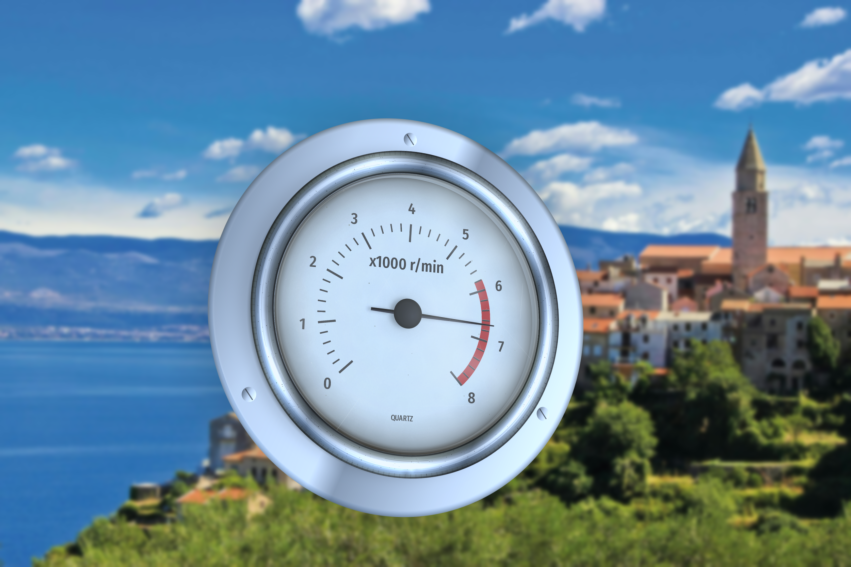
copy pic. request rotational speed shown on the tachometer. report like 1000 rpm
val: 6700 rpm
